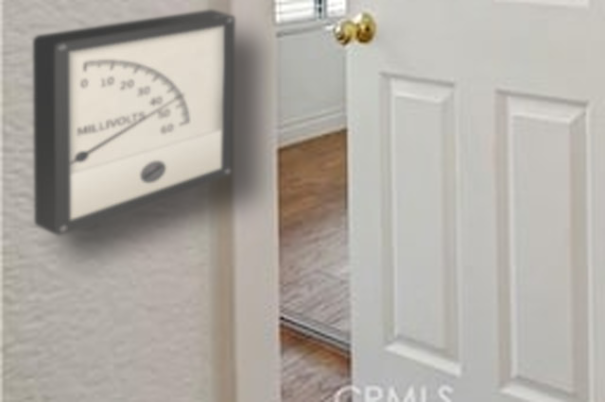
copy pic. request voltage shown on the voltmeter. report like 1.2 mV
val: 45 mV
